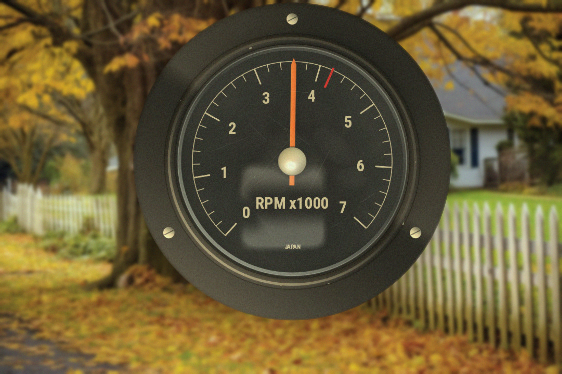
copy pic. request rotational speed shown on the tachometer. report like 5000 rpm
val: 3600 rpm
